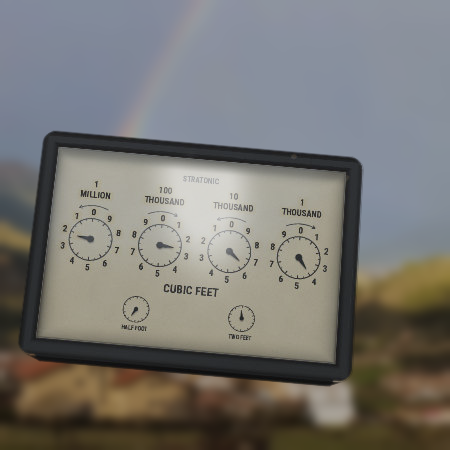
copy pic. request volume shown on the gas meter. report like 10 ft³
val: 226400 ft³
